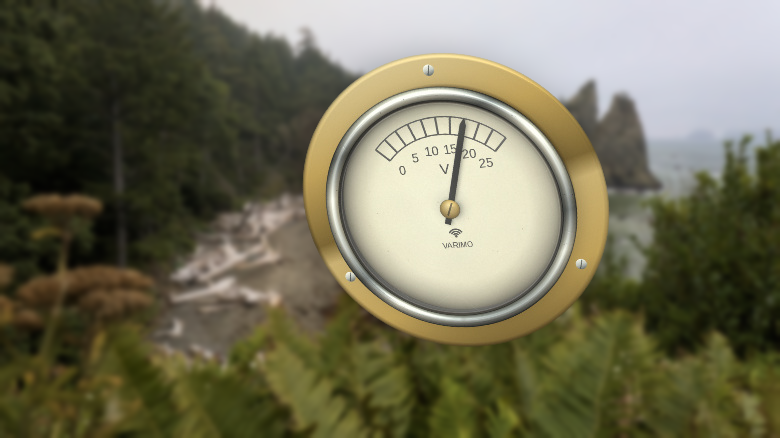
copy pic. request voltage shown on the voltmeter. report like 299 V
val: 17.5 V
